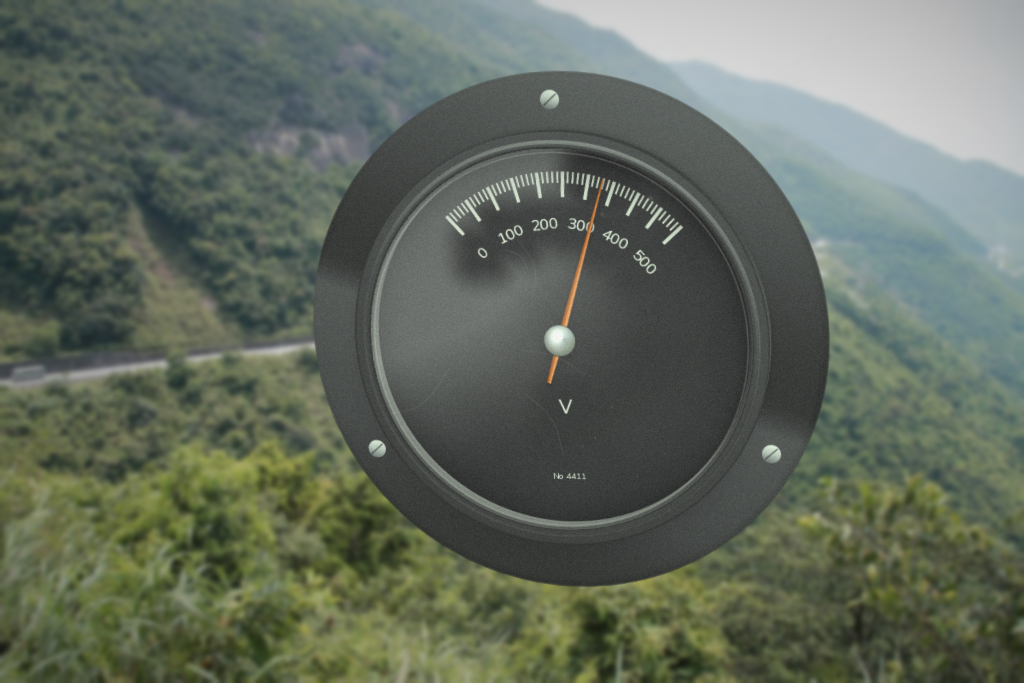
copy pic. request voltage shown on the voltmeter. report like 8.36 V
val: 330 V
